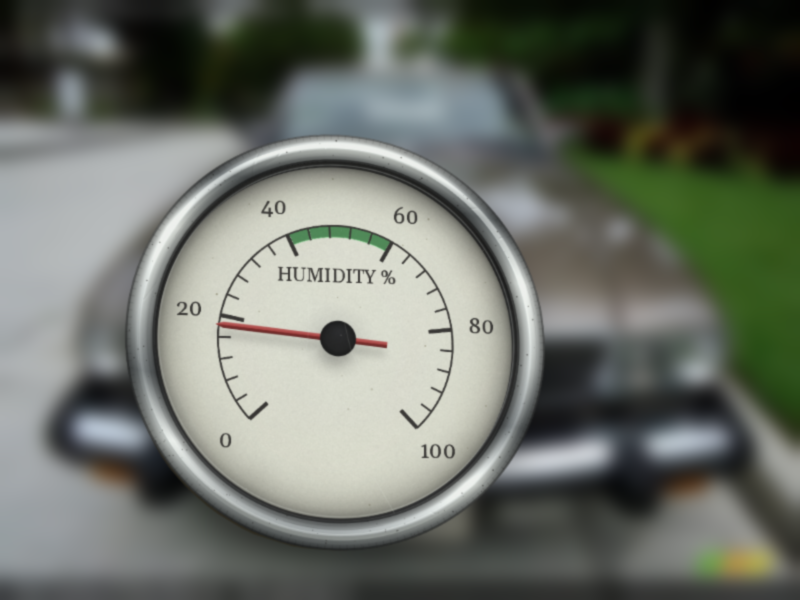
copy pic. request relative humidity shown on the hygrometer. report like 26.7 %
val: 18 %
